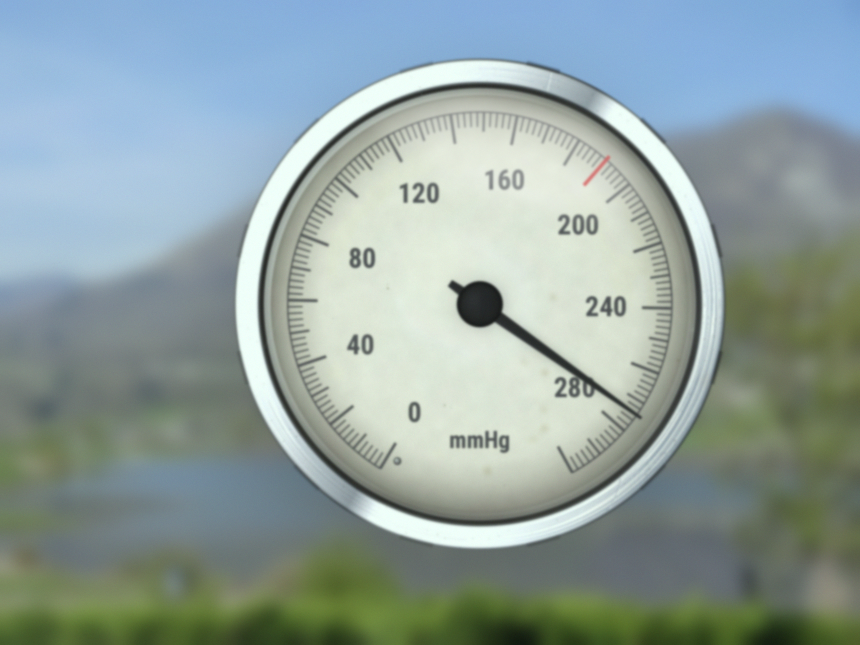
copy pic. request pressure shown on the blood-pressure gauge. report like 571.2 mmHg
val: 274 mmHg
